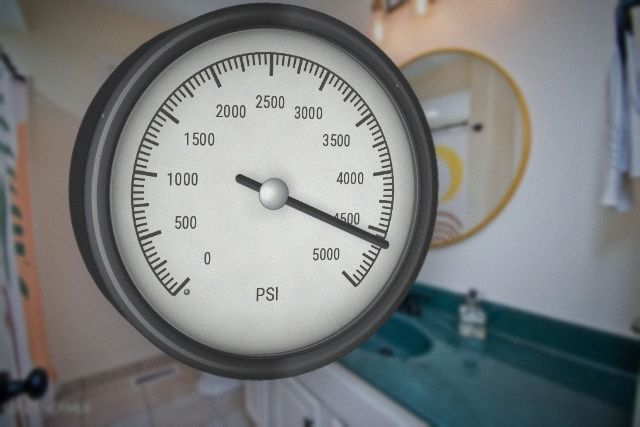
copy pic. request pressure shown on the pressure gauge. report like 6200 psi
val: 4600 psi
